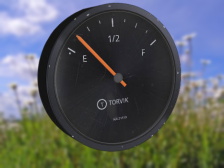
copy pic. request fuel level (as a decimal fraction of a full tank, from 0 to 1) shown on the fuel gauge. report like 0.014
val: 0.125
